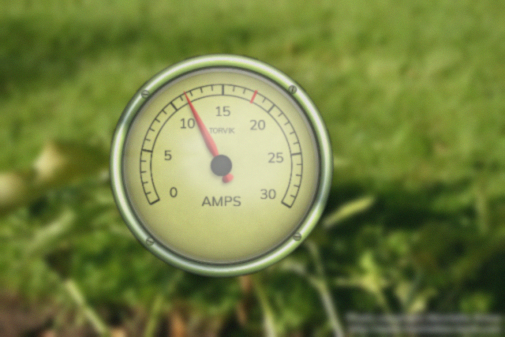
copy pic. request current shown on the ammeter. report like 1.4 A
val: 11.5 A
